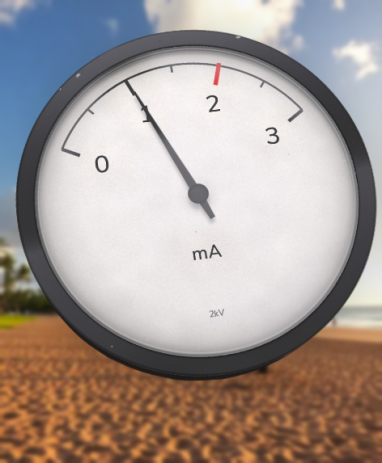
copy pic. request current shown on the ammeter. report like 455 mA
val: 1 mA
